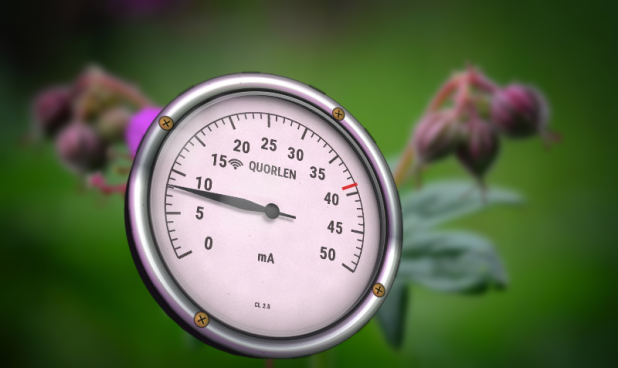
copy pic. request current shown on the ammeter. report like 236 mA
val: 8 mA
